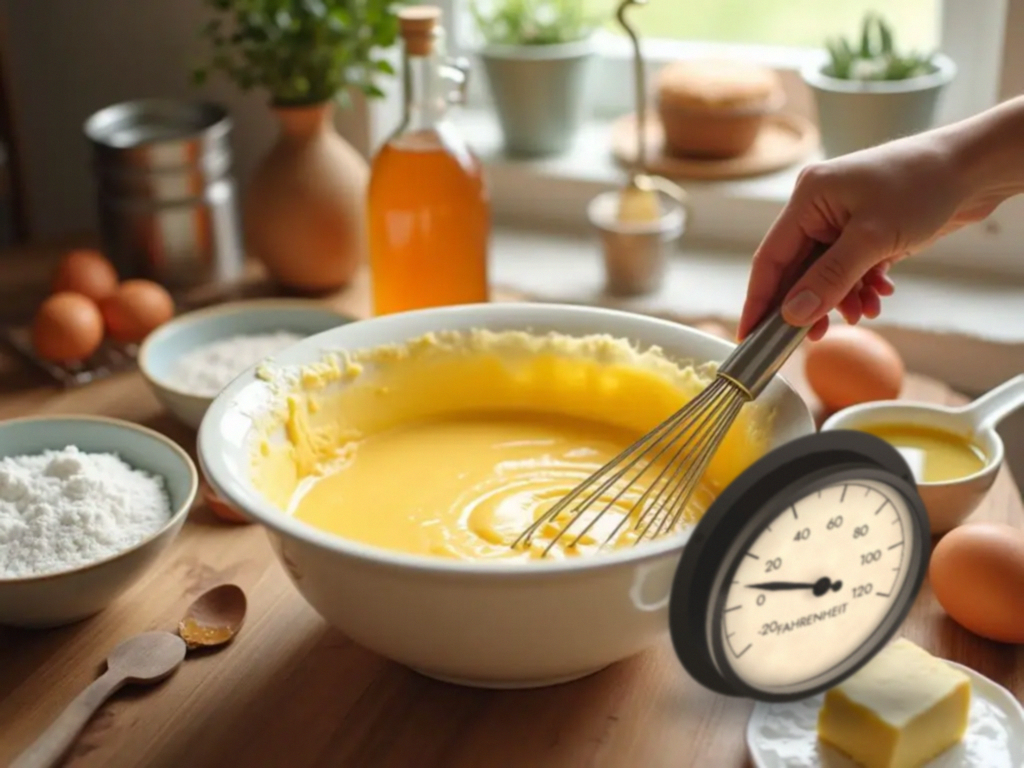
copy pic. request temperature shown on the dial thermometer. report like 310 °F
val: 10 °F
